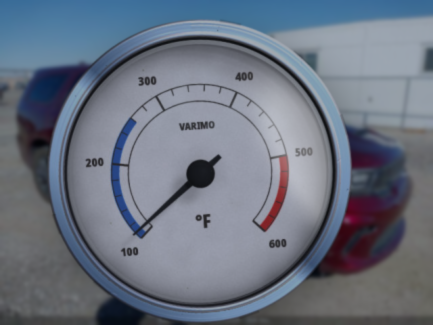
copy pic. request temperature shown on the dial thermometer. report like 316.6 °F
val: 110 °F
